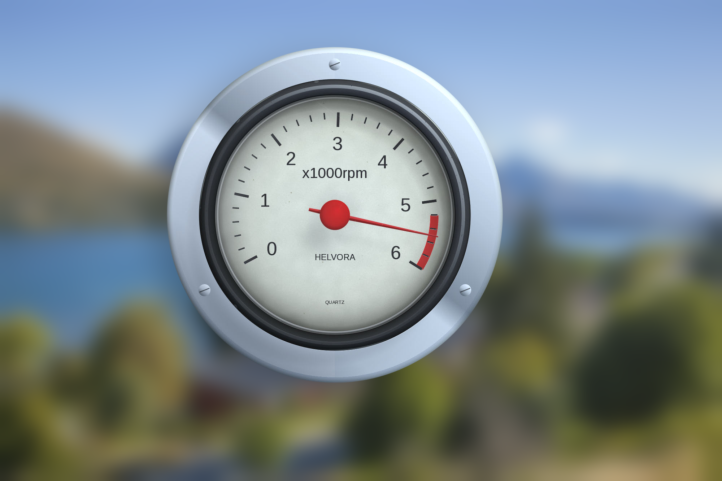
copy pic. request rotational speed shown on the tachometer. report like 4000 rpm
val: 5500 rpm
